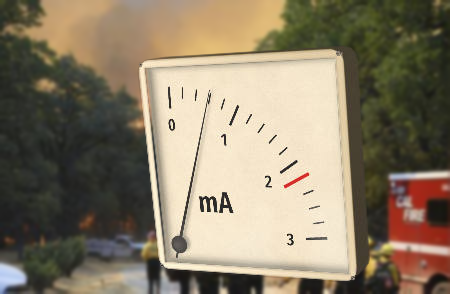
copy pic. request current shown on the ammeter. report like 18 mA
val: 0.6 mA
